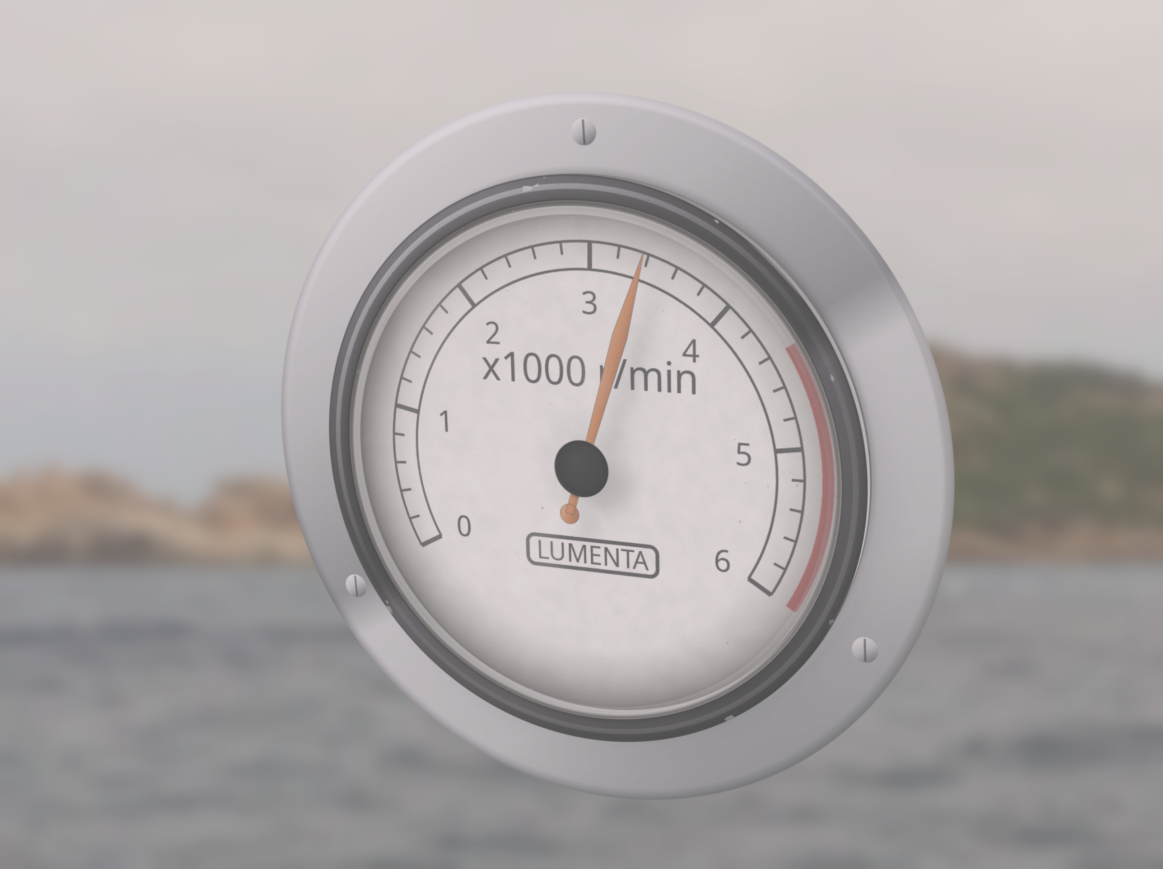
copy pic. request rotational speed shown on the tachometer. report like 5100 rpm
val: 3400 rpm
